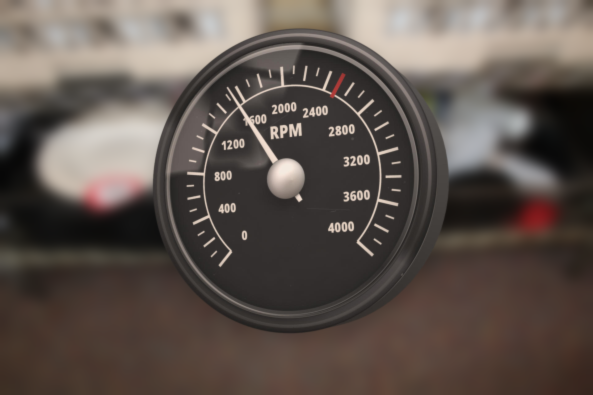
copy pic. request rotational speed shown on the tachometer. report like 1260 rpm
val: 1550 rpm
